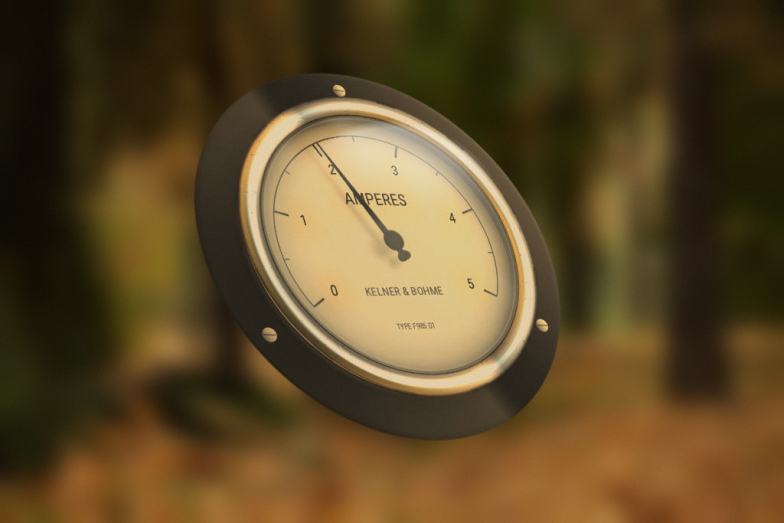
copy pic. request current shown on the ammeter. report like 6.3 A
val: 2 A
